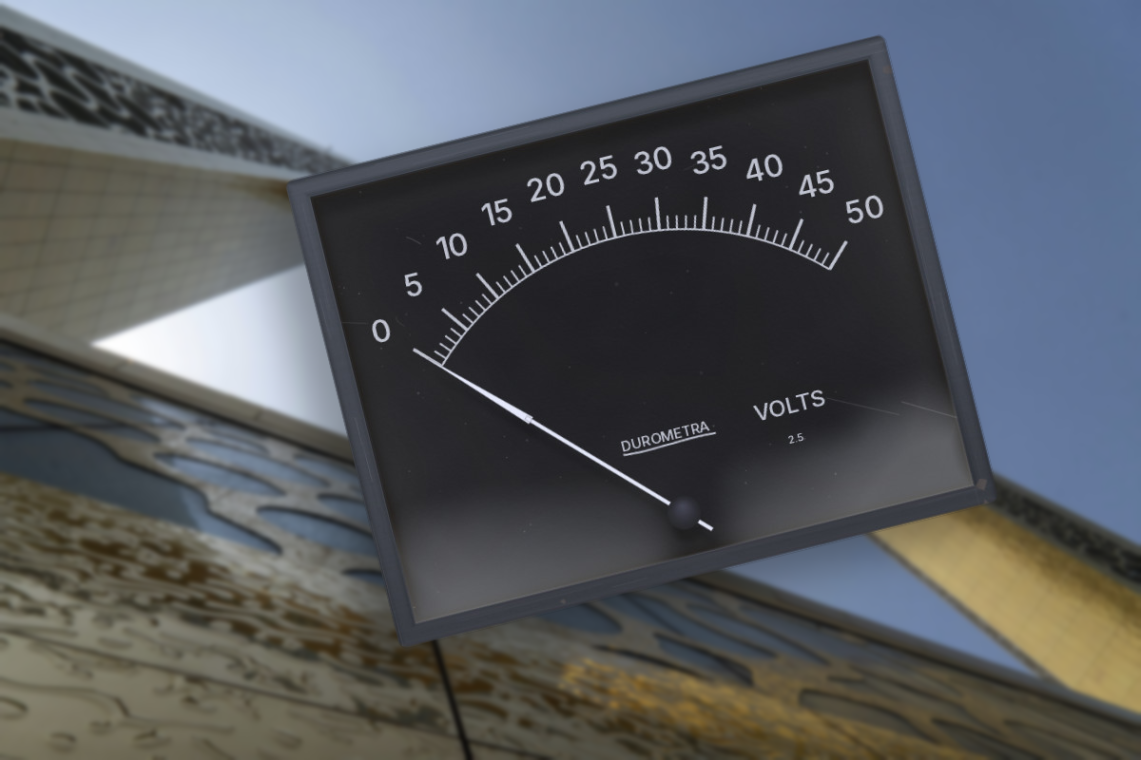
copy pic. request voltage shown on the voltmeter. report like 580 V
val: 0 V
